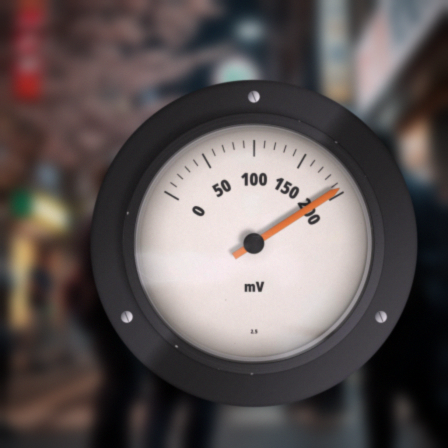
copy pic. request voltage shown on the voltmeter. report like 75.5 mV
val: 195 mV
